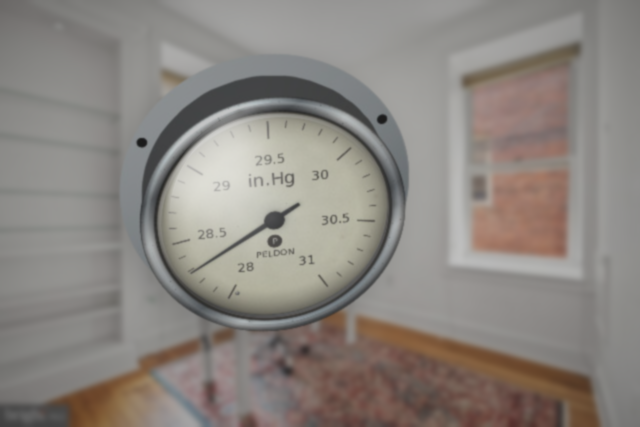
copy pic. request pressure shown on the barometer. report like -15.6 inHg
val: 28.3 inHg
